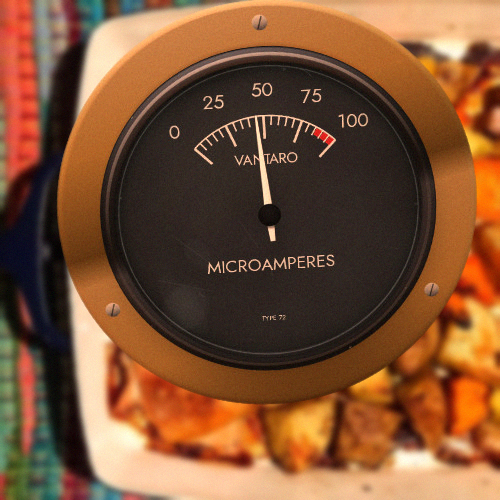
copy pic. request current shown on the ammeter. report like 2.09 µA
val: 45 µA
